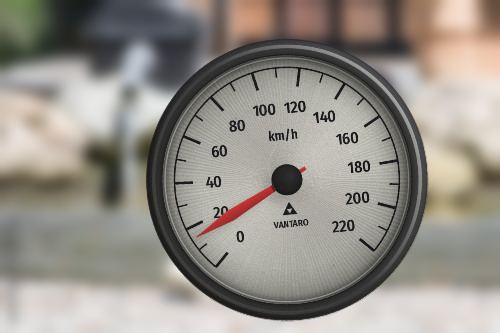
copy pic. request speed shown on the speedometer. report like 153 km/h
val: 15 km/h
